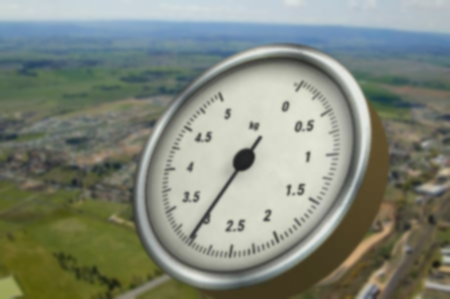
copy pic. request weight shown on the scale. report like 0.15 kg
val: 3 kg
